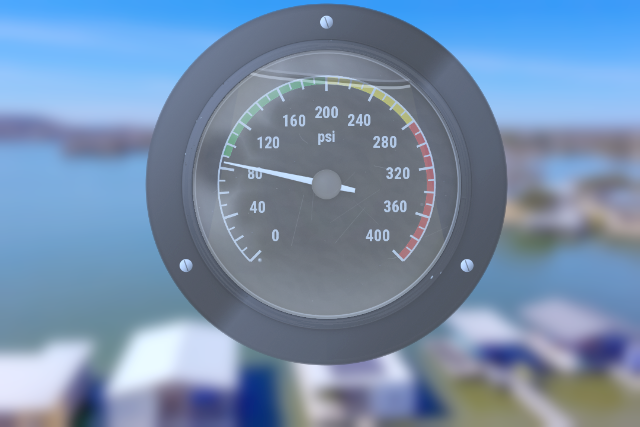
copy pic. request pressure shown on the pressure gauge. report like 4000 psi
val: 85 psi
